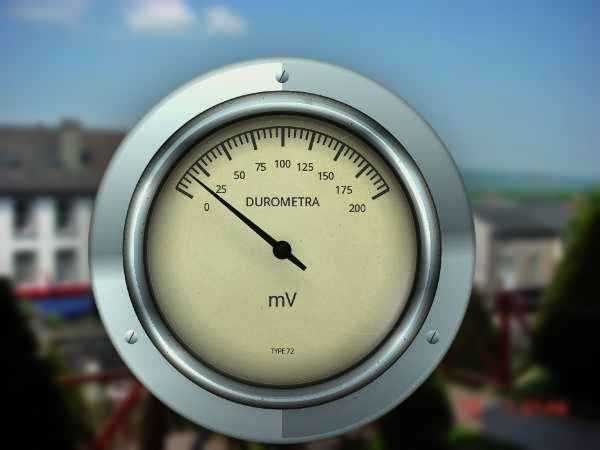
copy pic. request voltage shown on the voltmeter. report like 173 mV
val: 15 mV
